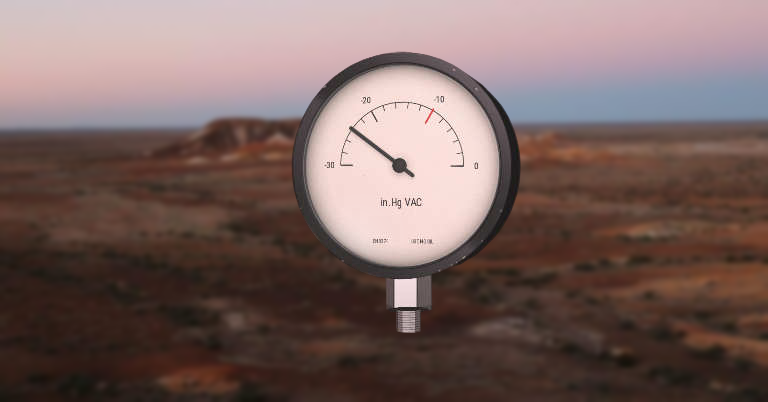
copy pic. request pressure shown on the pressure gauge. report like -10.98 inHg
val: -24 inHg
